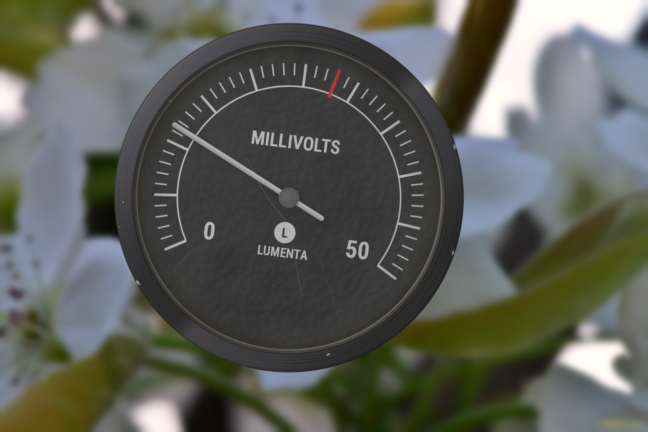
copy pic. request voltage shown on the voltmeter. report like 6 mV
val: 11.5 mV
